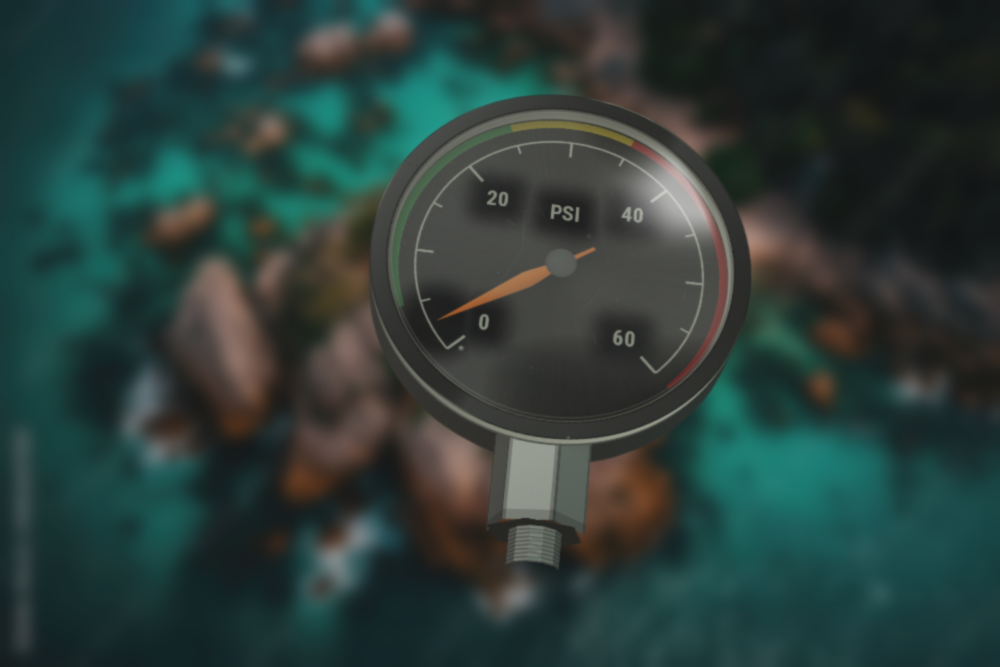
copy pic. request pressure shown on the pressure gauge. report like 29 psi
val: 2.5 psi
